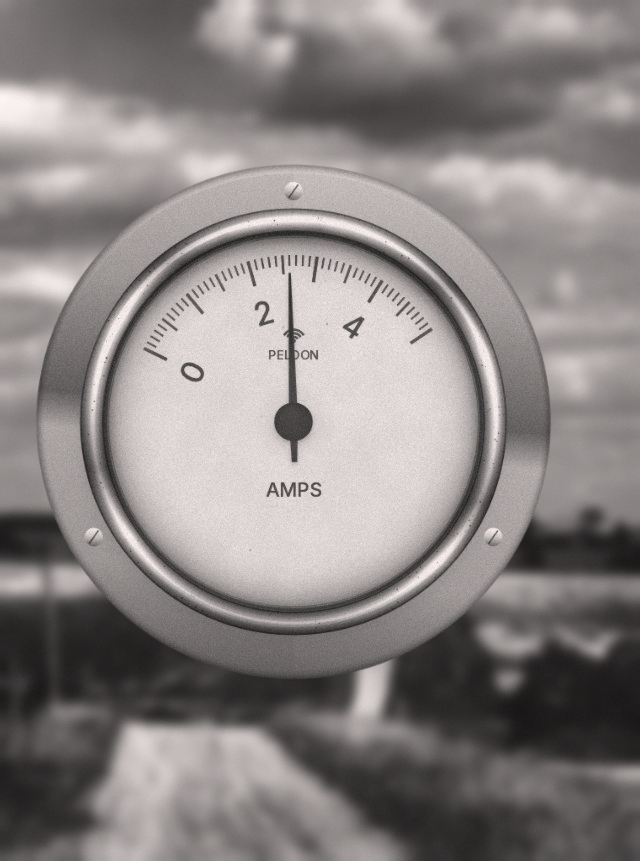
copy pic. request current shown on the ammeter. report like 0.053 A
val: 2.6 A
